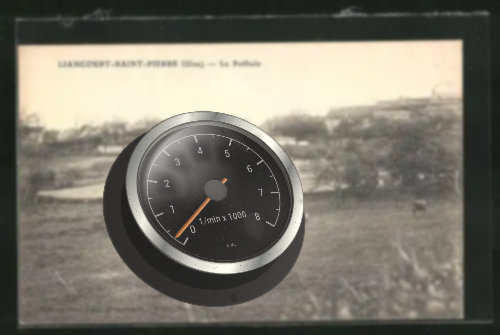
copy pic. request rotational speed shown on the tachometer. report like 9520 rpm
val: 250 rpm
